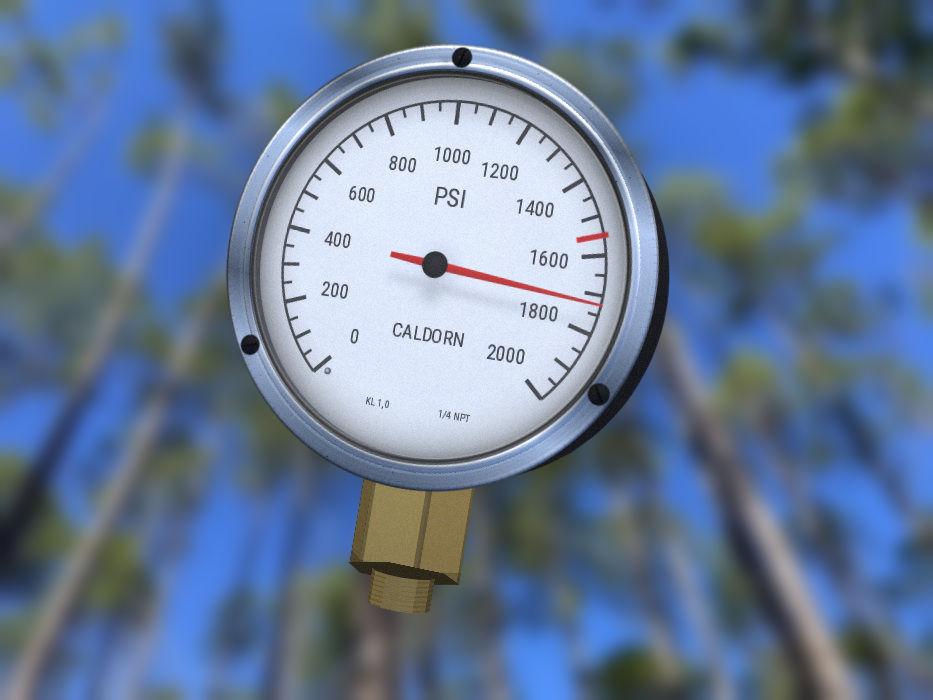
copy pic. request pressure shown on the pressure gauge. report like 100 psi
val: 1725 psi
